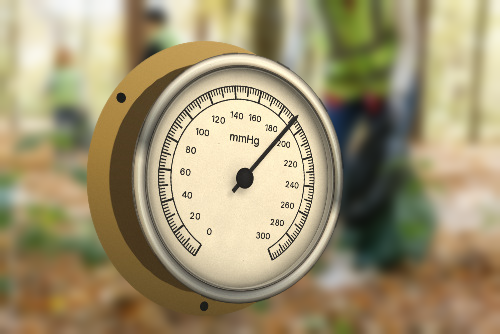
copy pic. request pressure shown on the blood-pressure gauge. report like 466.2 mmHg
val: 190 mmHg
